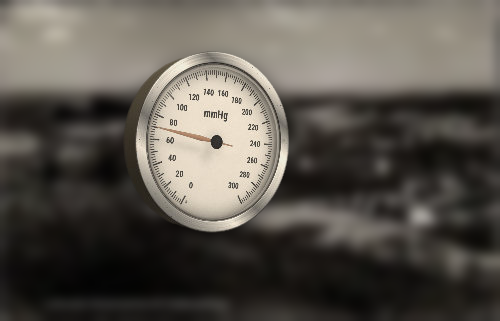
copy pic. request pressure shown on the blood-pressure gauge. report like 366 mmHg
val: 70 mmHg
